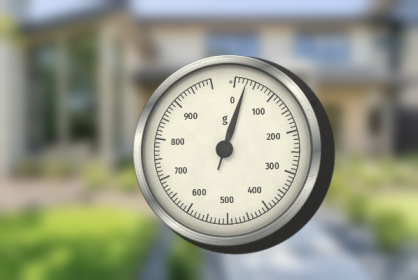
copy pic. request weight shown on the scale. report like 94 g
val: 30 g
